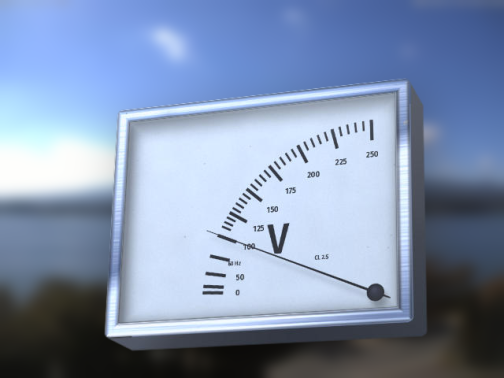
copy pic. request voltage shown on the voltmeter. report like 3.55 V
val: 100 V
